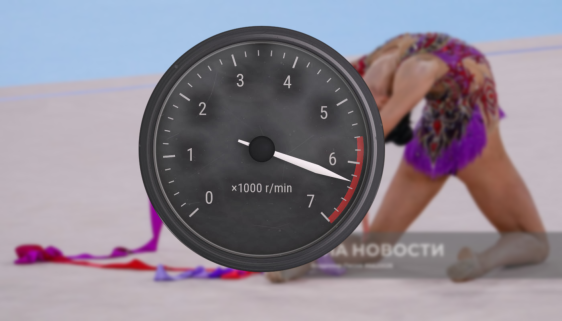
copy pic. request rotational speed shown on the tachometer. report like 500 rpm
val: 6300 rpm
